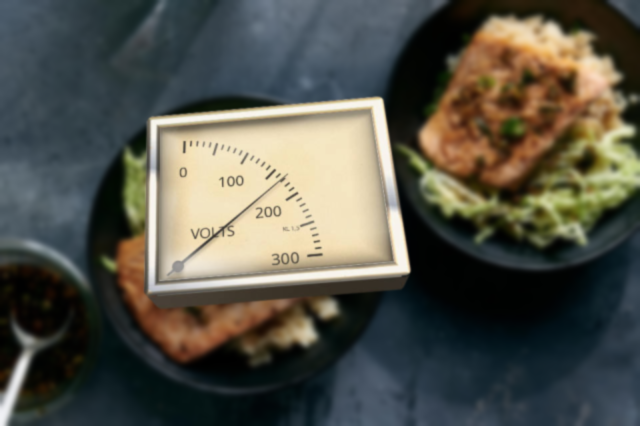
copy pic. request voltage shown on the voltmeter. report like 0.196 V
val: 170 V
